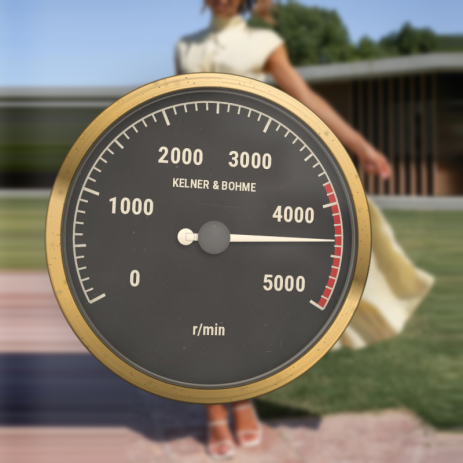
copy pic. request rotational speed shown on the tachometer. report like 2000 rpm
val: 4350 rpm
